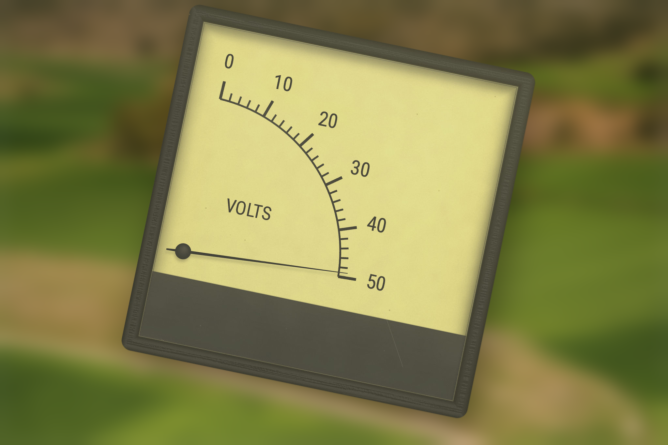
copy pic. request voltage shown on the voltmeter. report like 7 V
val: 49 V
